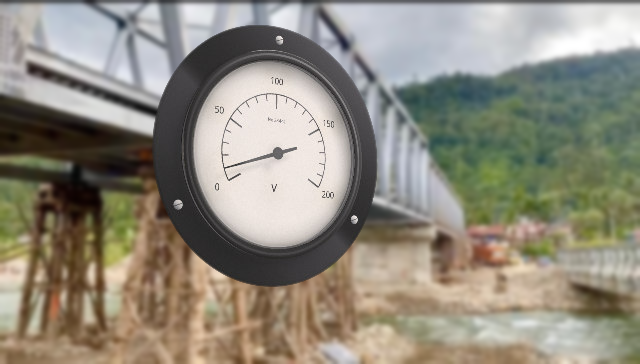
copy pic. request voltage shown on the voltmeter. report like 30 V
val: 10 V
